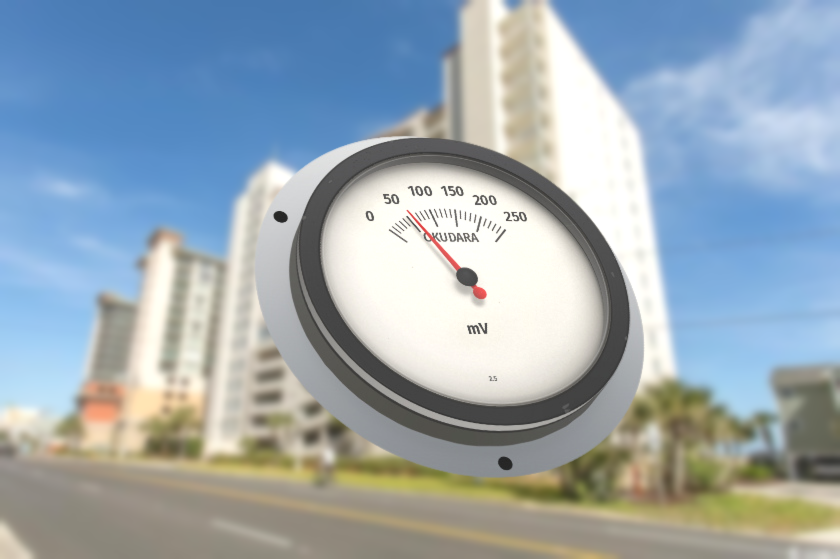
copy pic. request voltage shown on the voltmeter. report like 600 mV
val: 50 mV
